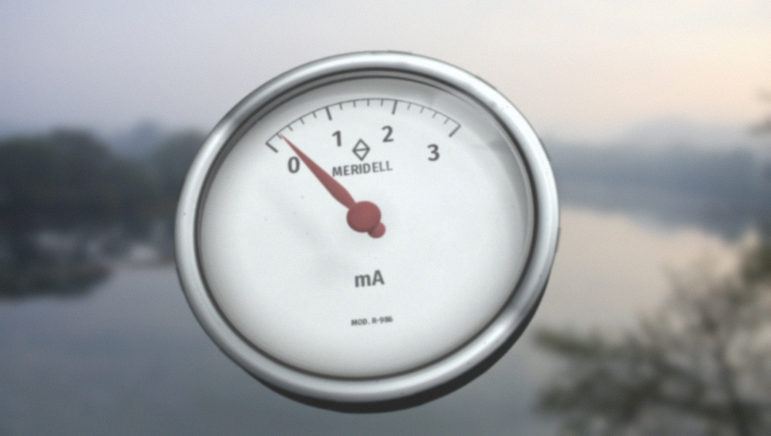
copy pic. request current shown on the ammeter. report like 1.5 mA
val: 0.2 mA
